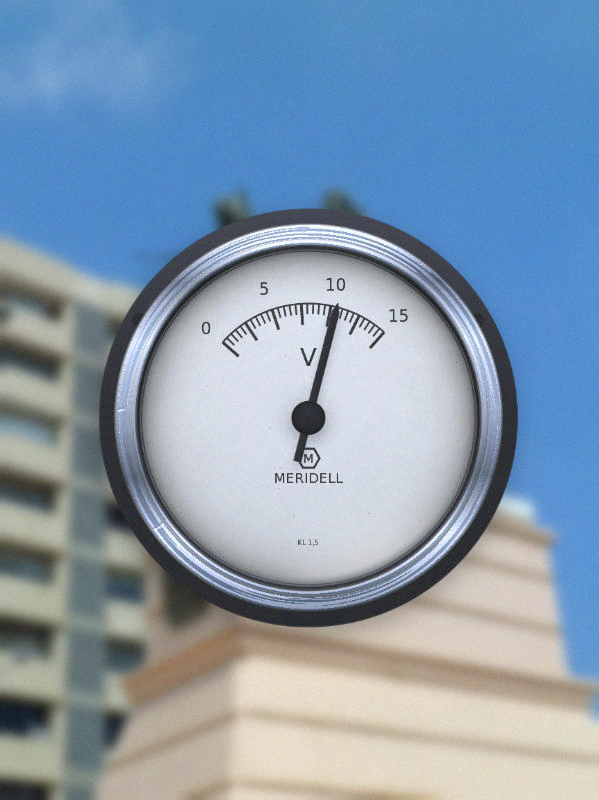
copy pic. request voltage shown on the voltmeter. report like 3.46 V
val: 10.5 V
